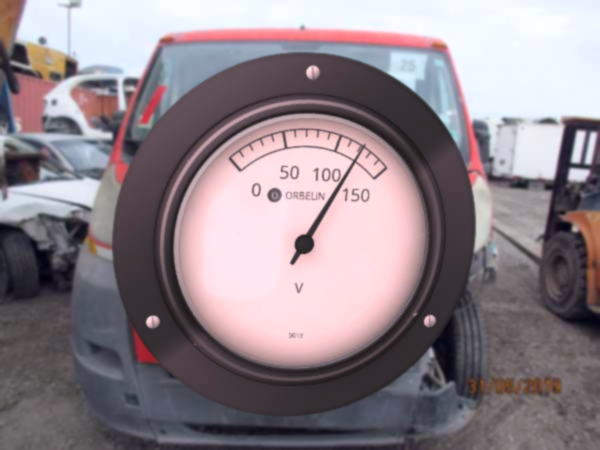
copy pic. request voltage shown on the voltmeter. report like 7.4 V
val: 120 V
